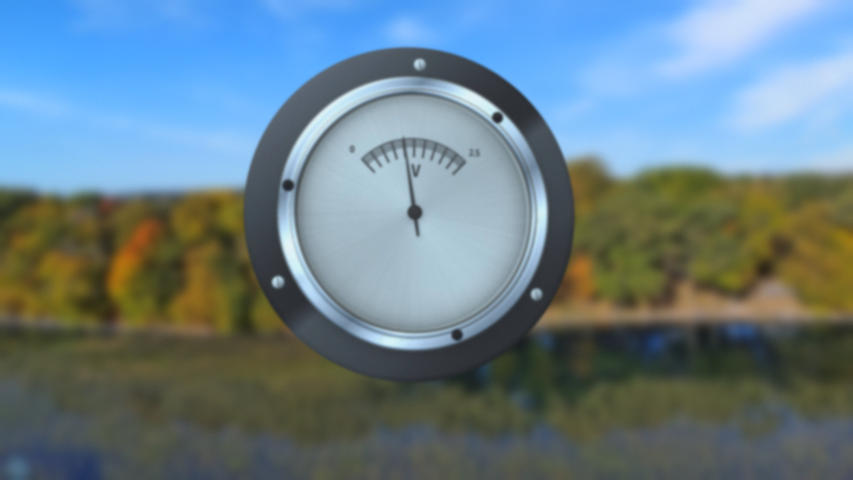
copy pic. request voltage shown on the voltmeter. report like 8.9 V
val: 1 V
